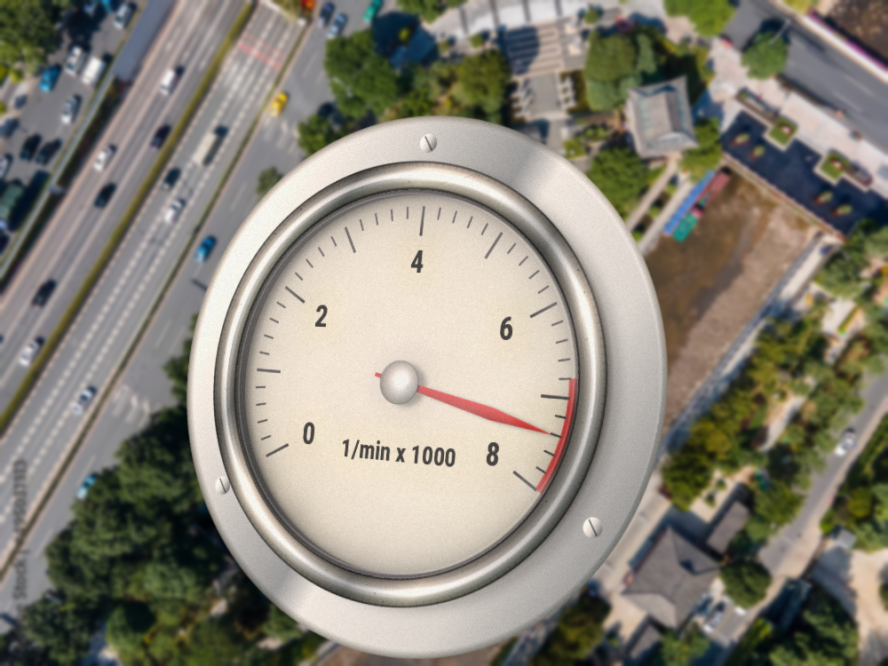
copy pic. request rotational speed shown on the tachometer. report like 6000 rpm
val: 7400 rpm
